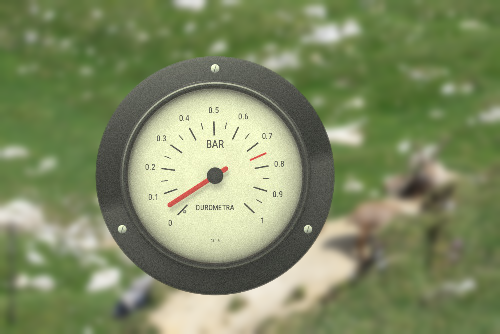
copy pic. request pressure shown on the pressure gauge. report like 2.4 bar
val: 0.05 bar
